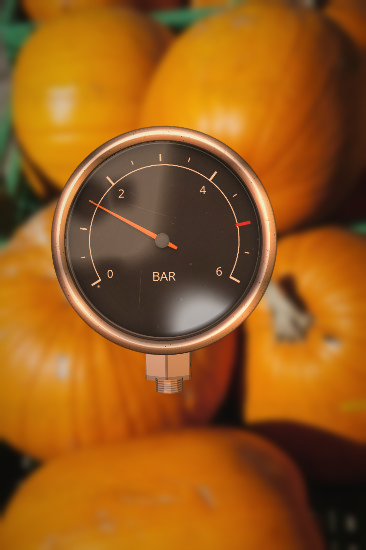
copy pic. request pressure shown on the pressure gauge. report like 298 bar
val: 1.5 bar
